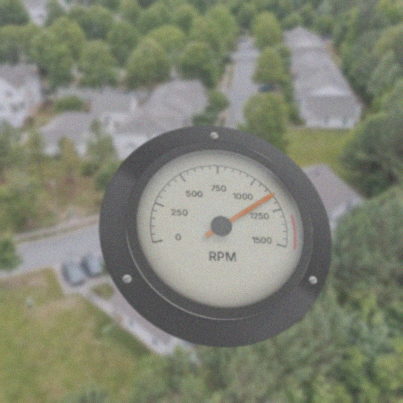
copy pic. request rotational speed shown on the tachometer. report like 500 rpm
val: 1150 rpm
